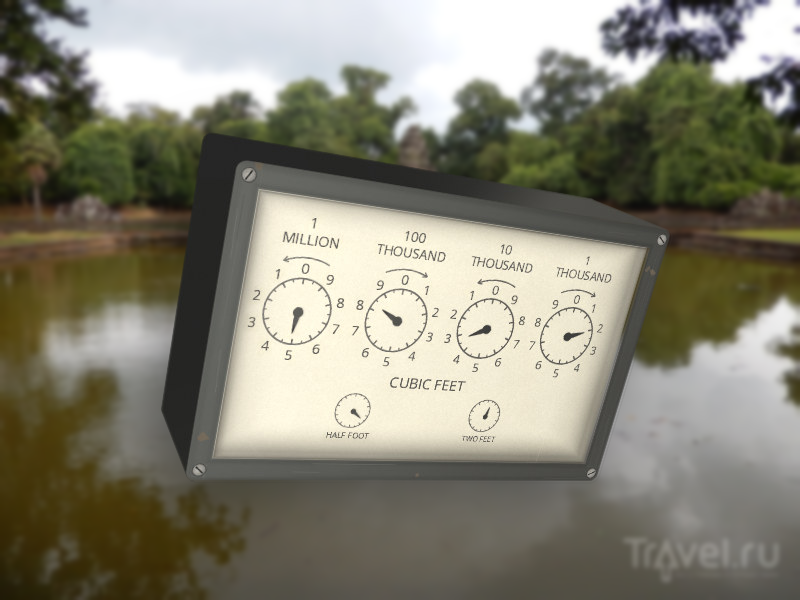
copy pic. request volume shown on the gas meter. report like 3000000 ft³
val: 483200 ft³
